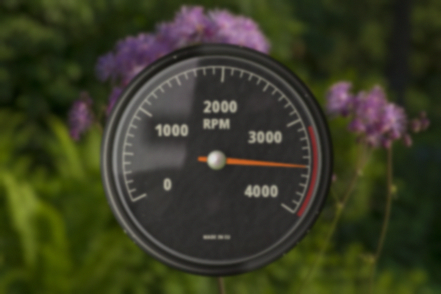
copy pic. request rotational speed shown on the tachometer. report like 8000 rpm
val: 3500 rpm
